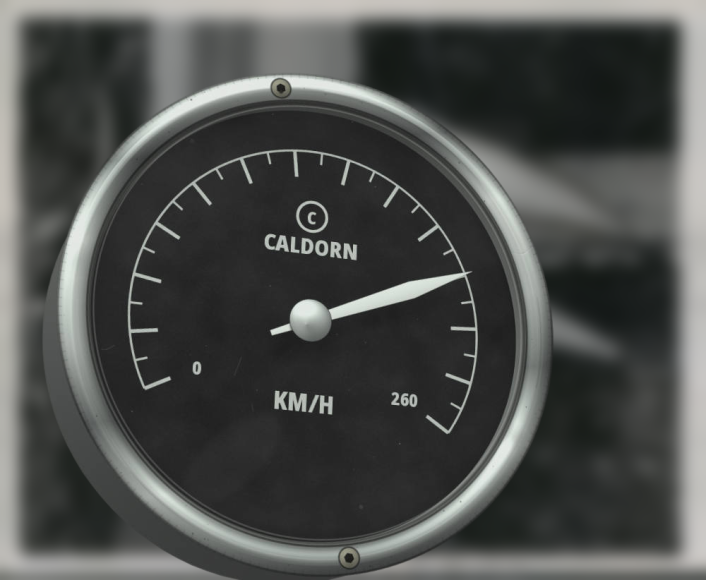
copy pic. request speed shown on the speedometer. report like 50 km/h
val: 200 km/h
